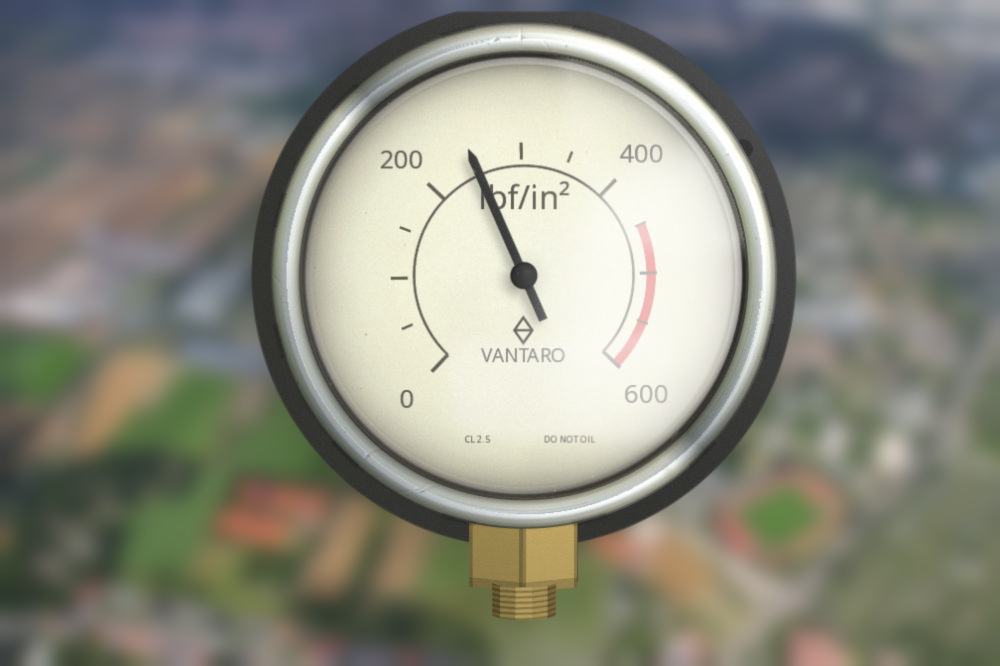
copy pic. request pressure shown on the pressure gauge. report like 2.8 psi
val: 250 psi
